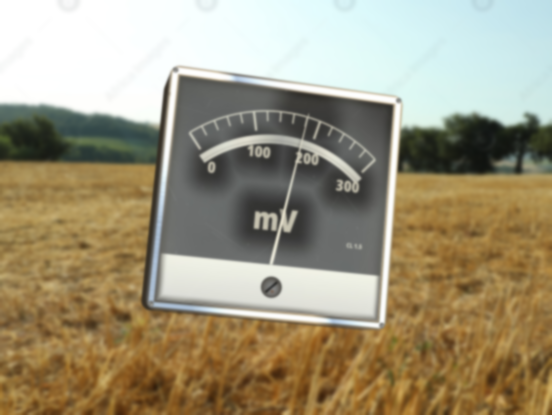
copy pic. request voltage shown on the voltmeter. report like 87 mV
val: 180 mV
